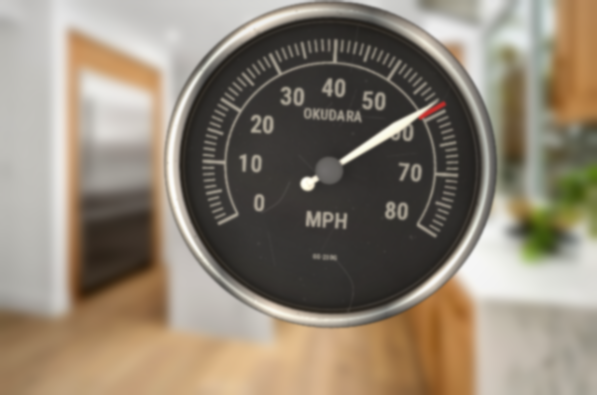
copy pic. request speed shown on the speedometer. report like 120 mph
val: 58 mph
